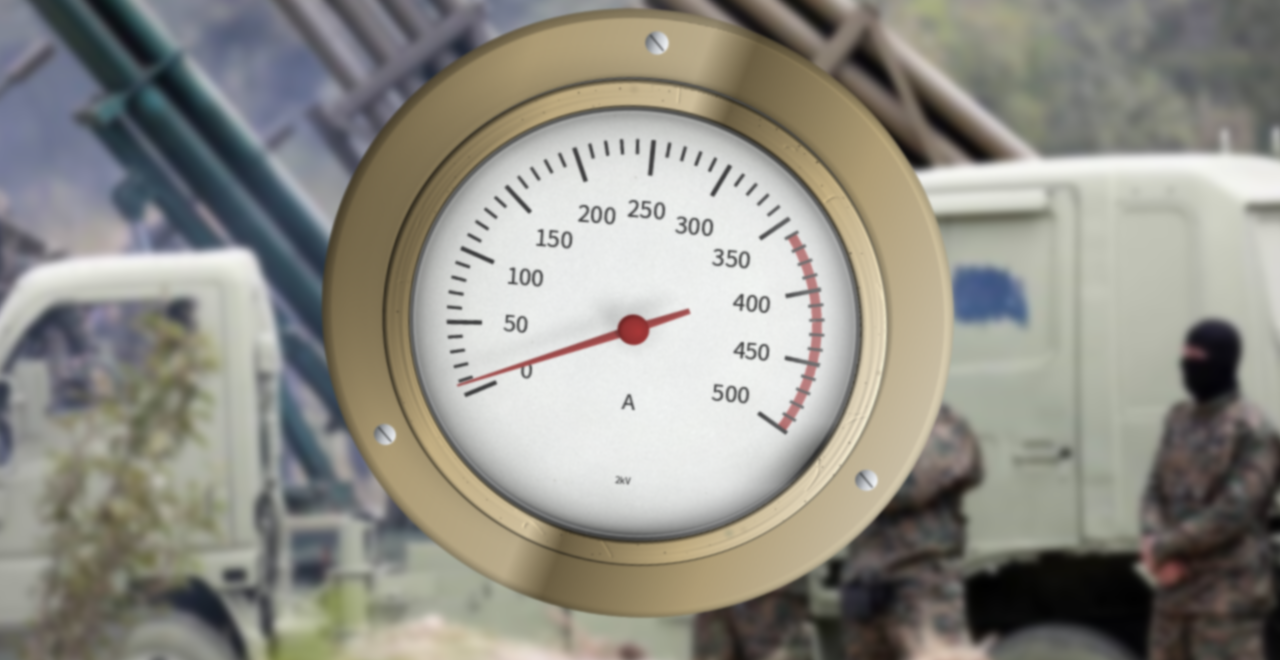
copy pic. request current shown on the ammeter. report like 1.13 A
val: 10 A
